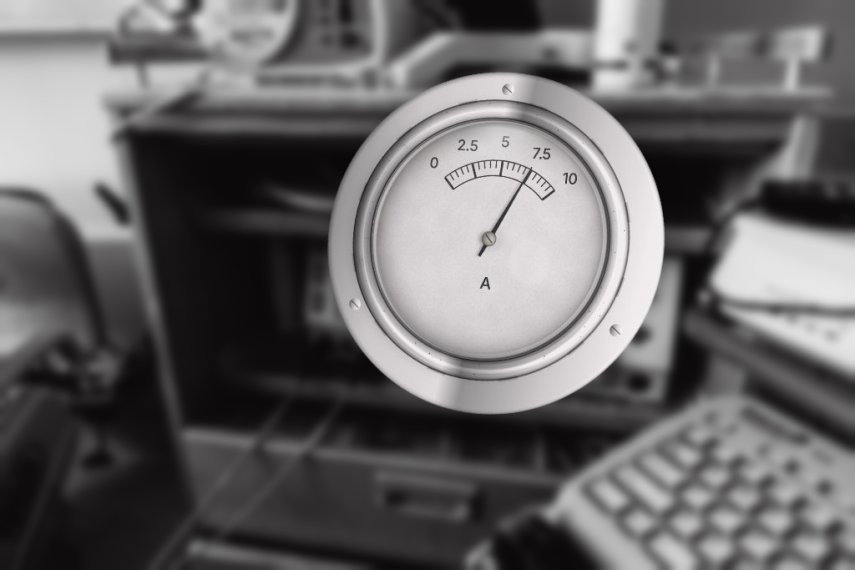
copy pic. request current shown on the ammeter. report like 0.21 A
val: 7.5 A
